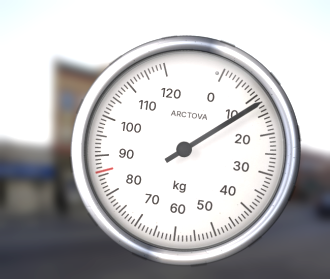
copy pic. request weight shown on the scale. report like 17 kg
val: 12 kg
